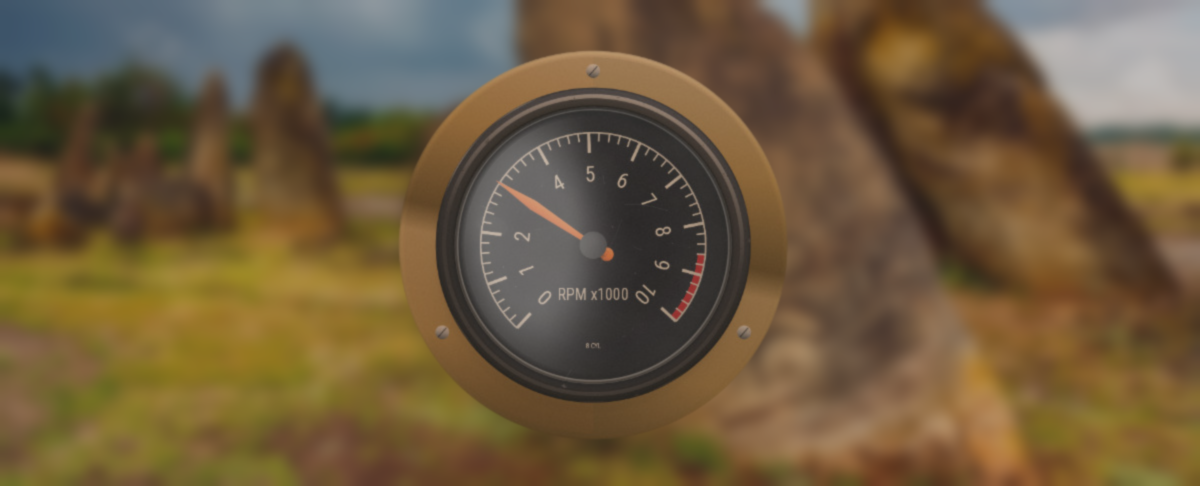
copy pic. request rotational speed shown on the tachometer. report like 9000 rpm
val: 3000 rpm
